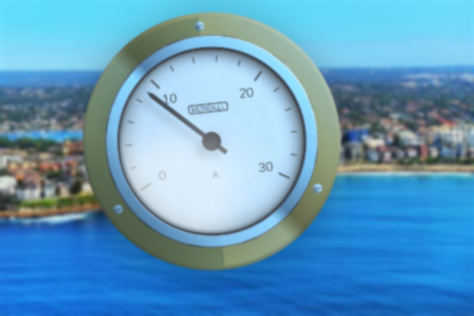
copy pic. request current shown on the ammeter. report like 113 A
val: 9 A
